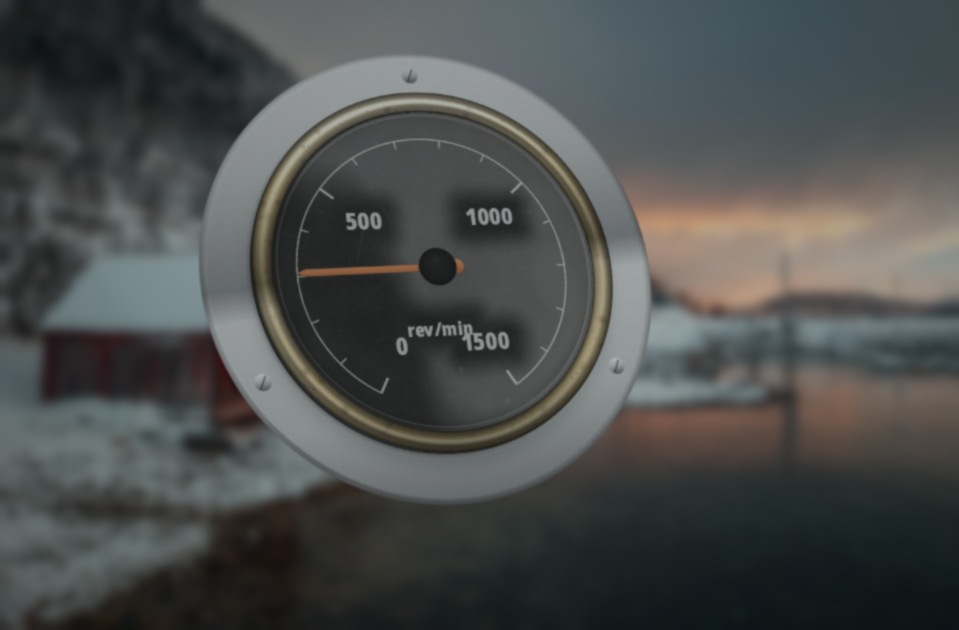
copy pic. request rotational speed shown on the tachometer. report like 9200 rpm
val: 300 rpm
